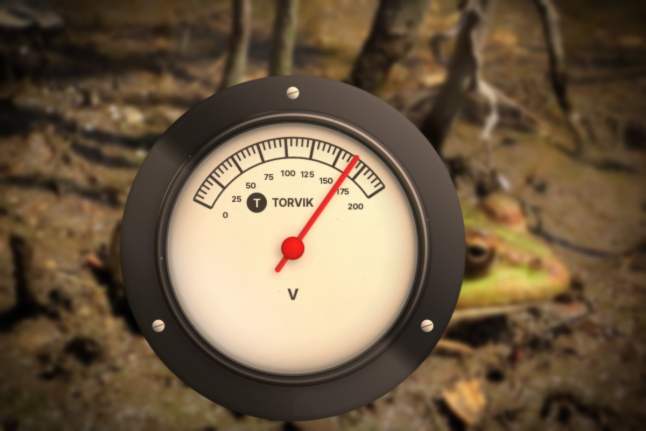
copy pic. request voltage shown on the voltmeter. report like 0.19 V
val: 165 V
